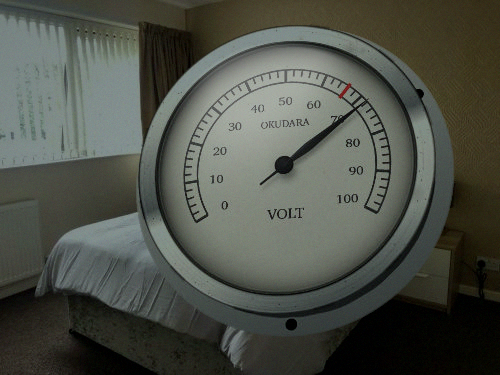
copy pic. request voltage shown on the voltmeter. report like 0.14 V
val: 72 V
